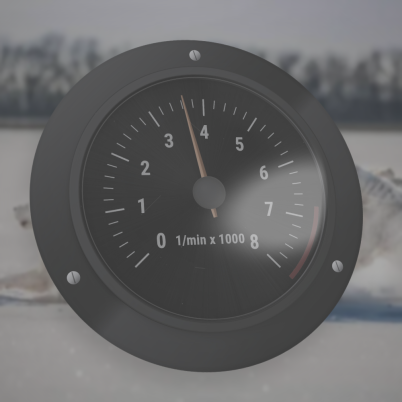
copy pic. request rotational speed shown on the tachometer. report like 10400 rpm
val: 3600 rpm
